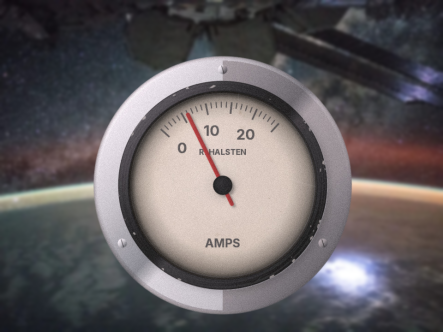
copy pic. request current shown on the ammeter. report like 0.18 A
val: 6 A
